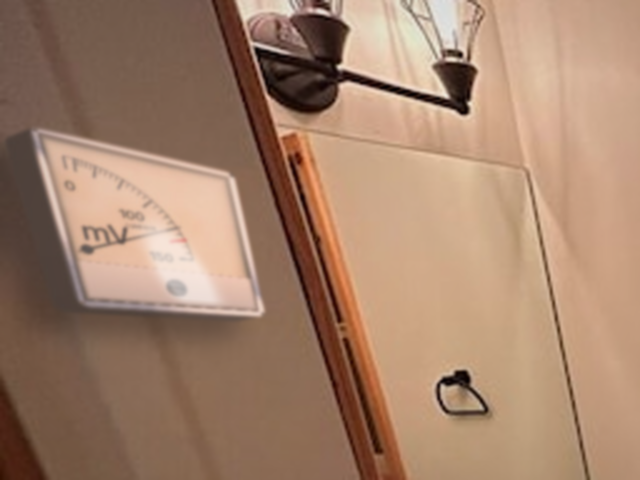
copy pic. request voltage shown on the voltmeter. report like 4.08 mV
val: 125 mV
